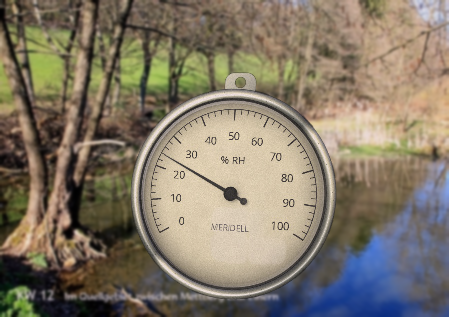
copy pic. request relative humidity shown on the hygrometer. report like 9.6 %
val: 24 %
